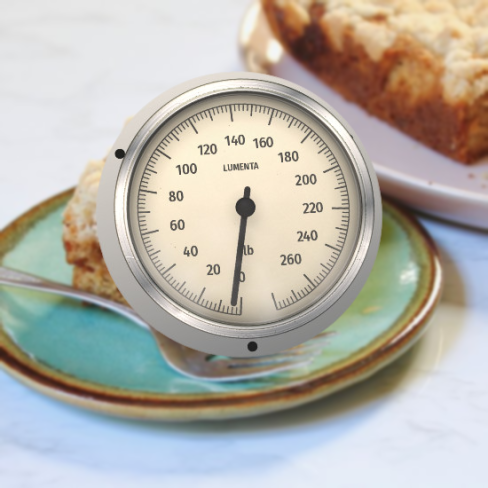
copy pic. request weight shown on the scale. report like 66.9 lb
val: 4 lb
